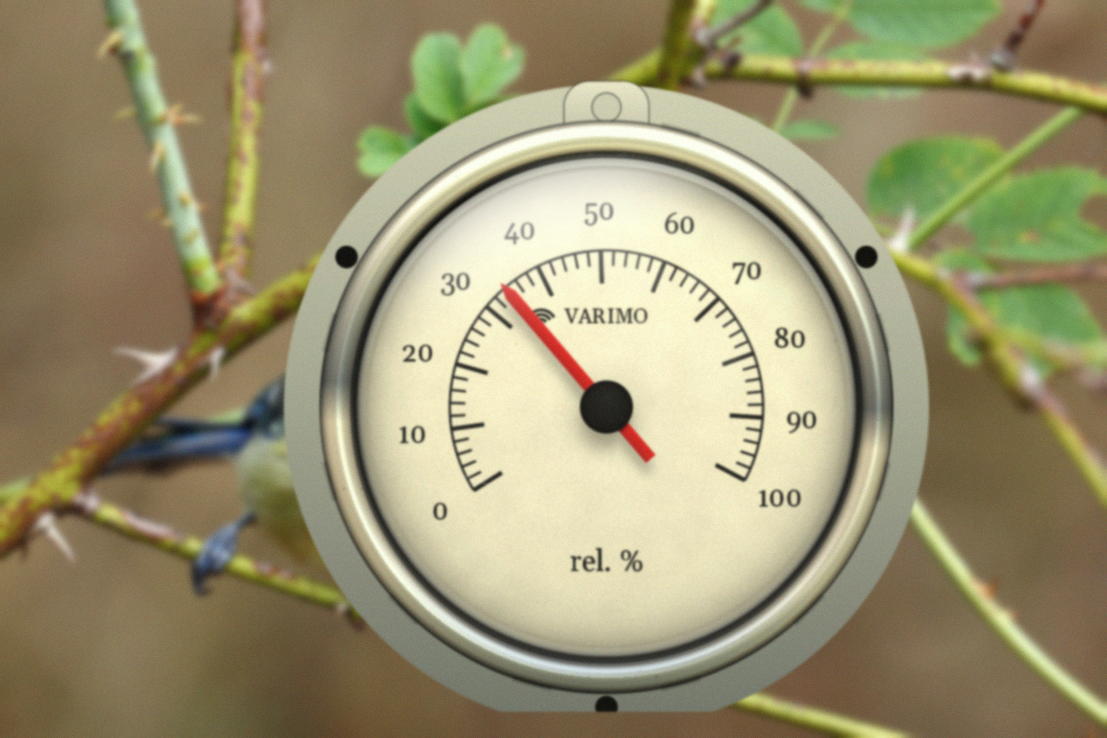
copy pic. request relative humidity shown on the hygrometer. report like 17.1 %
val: 34 %
